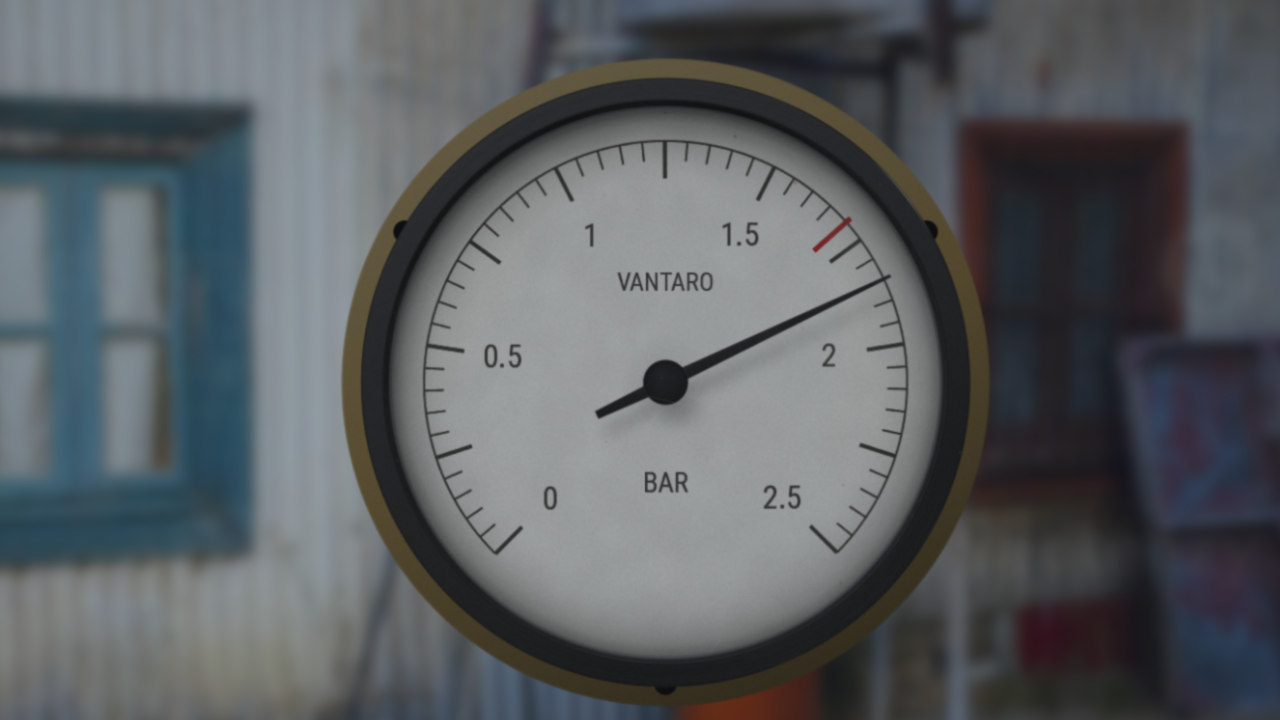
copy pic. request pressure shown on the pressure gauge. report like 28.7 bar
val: 1.85 bar
